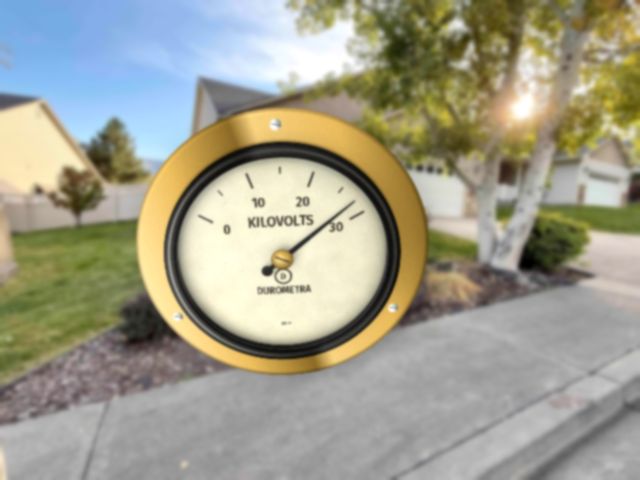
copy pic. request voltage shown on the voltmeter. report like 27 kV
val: 27.5 kV
